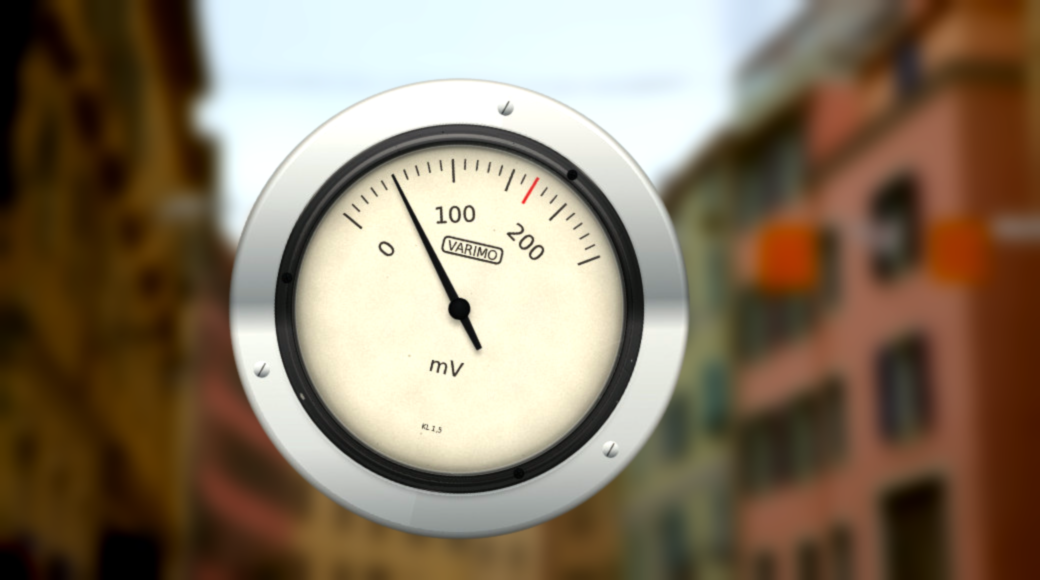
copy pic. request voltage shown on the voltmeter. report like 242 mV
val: 50 mV
